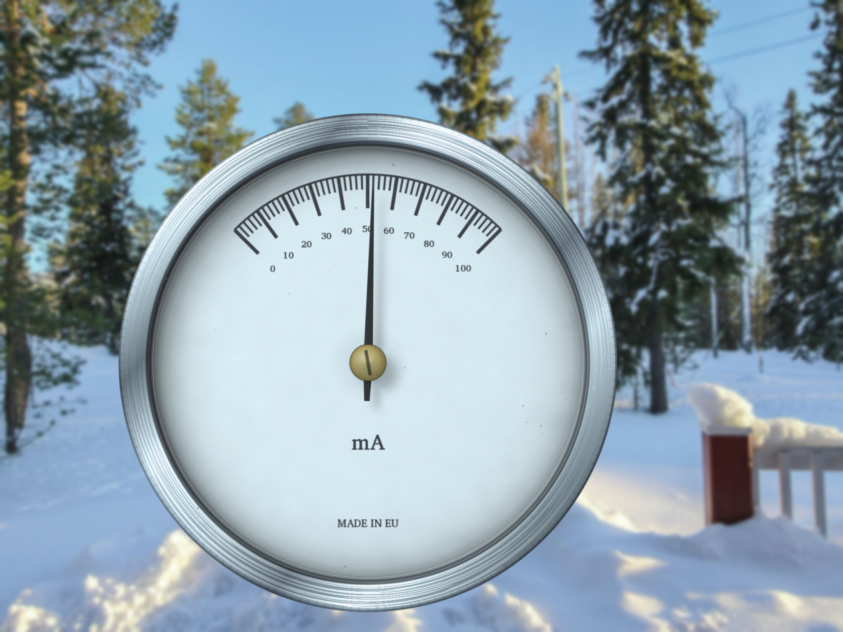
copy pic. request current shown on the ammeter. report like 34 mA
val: 52 mA
